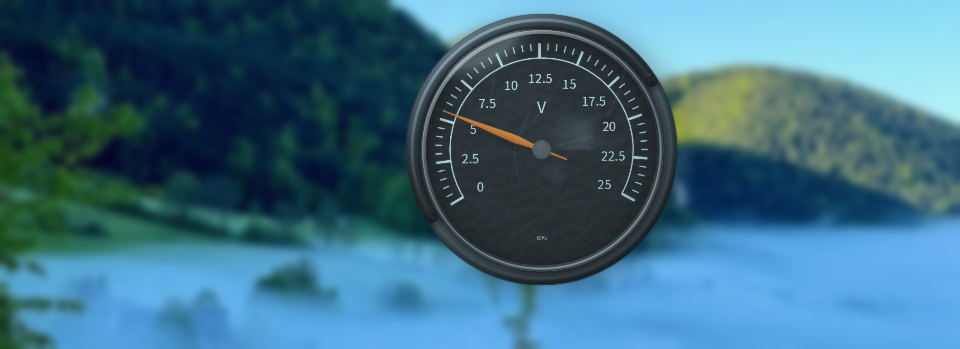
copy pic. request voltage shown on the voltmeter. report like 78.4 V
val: 5.5 V
